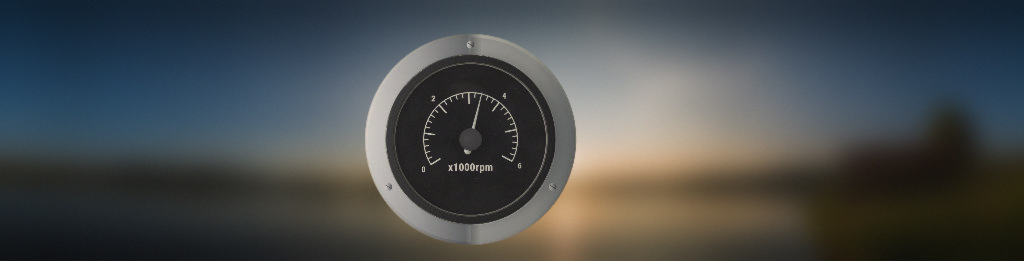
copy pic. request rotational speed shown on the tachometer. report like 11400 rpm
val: 3400 rpm
